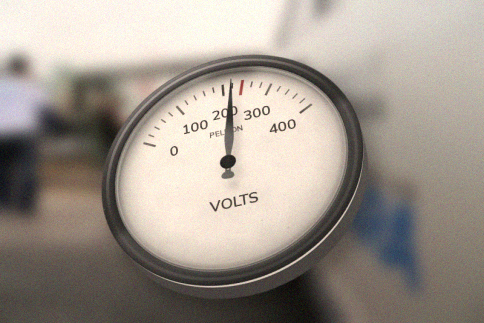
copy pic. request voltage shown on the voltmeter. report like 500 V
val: 220 V
